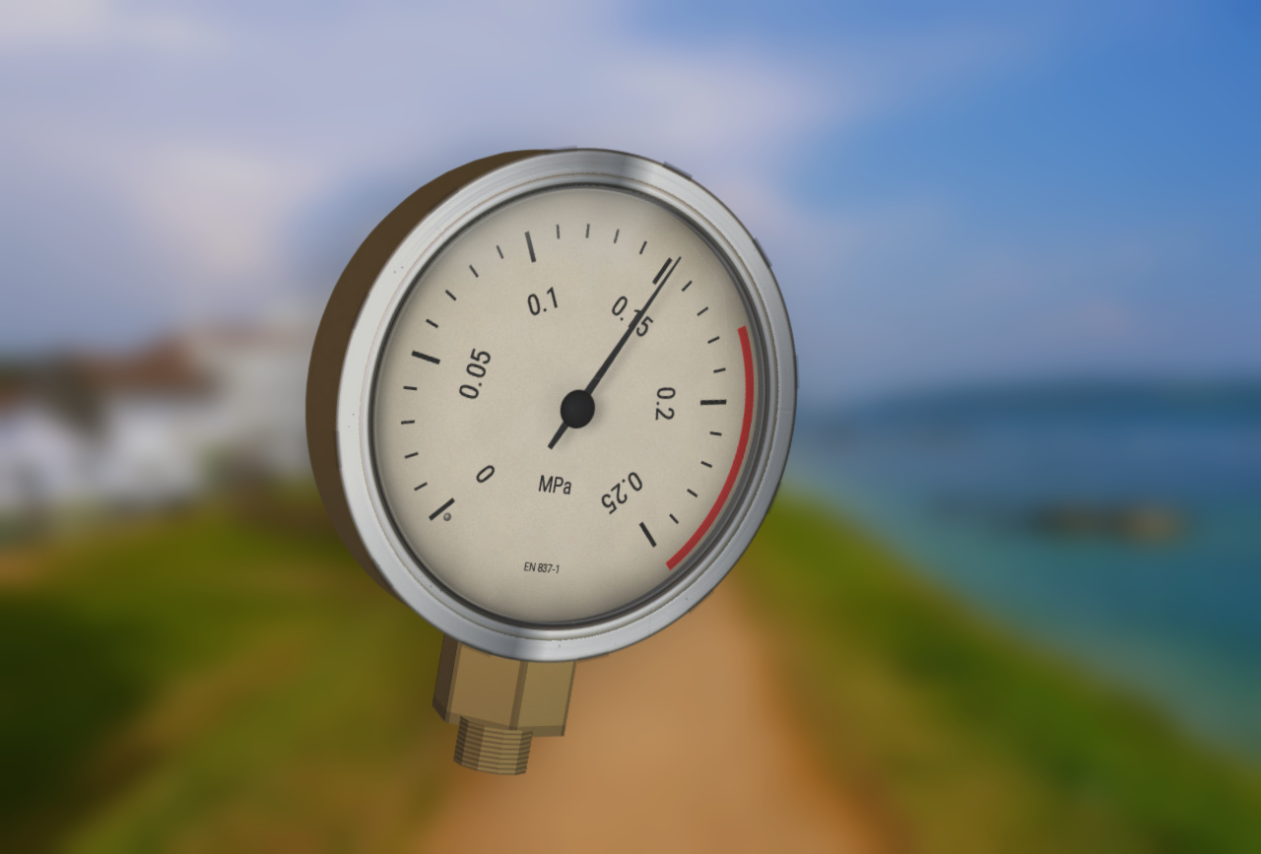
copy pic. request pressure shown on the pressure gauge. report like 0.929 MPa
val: 0.15 MPa
